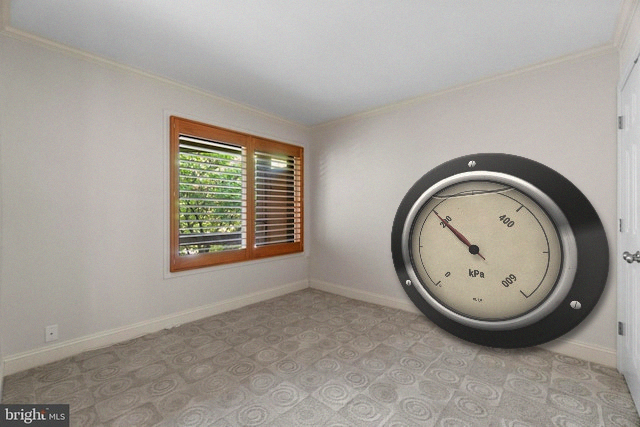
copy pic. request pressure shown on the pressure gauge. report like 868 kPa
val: 200 kPa
